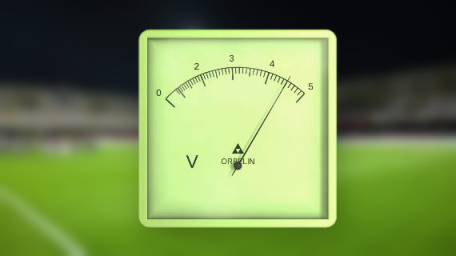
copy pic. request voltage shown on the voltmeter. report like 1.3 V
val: 4.5 V
